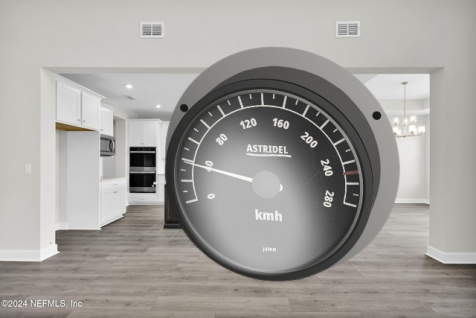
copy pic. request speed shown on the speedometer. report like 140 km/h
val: 40 km/h
